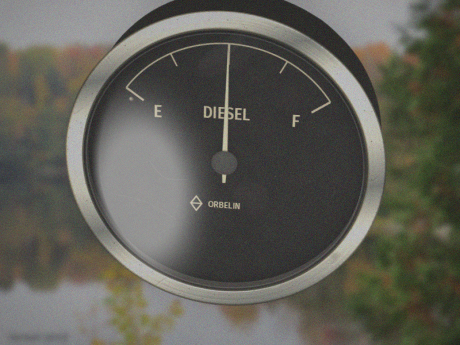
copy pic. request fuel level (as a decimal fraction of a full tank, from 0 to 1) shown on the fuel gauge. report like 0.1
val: 0.5
